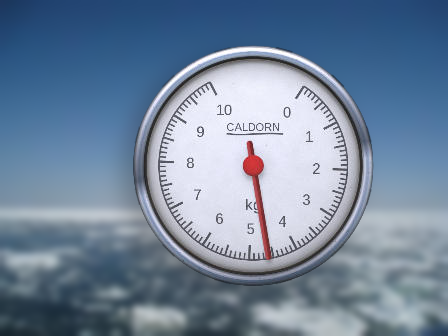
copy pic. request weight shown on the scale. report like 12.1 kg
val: 4.6 kg
